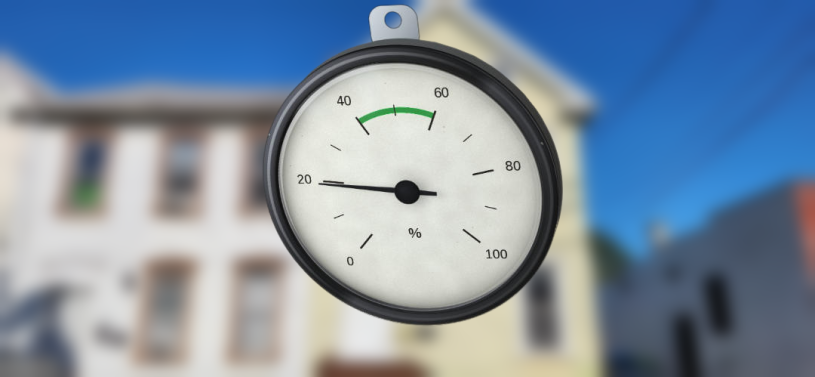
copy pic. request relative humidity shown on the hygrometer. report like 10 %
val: 20 %
